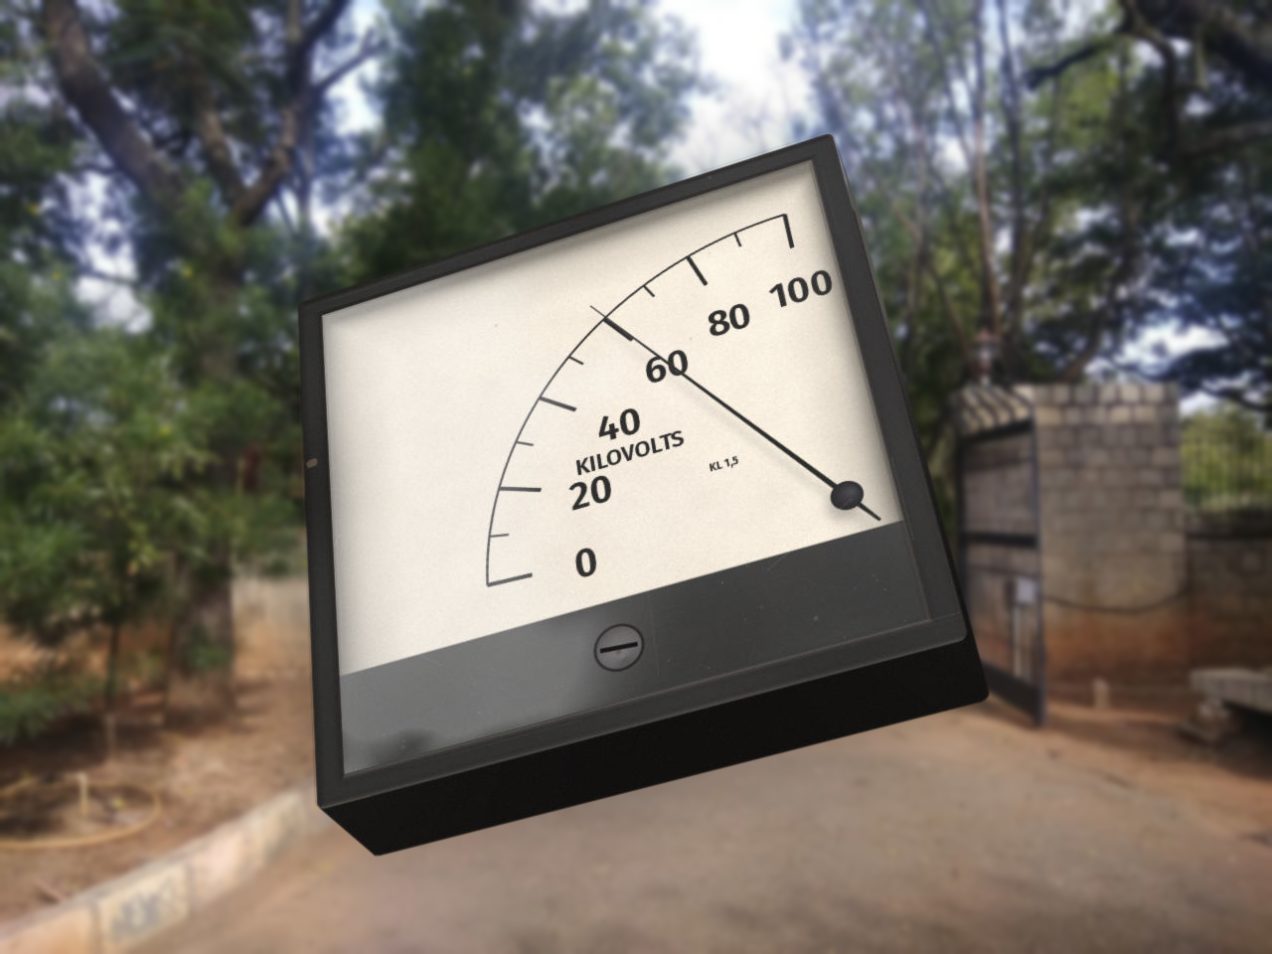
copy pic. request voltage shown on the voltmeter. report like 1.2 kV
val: 60 kV
